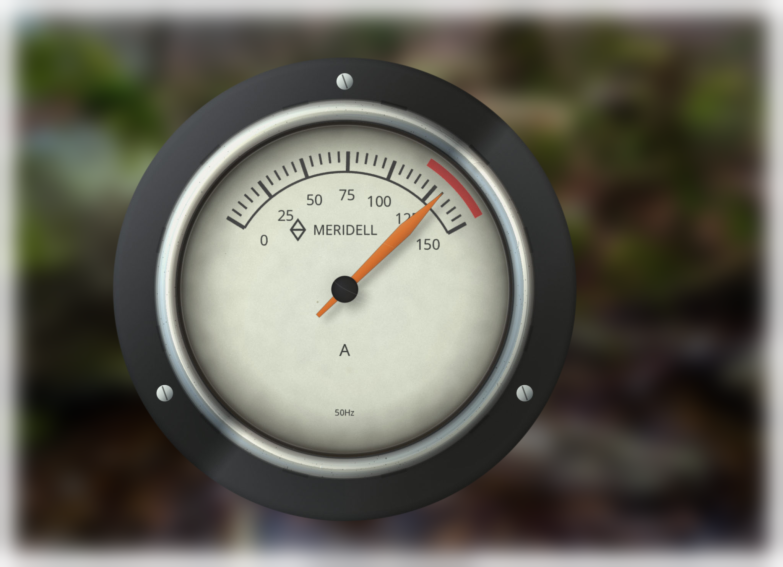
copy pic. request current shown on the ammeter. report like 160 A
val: 130 A
